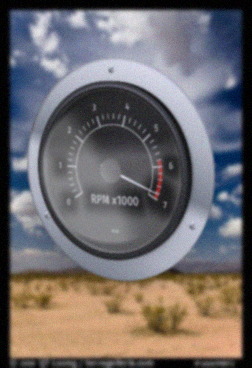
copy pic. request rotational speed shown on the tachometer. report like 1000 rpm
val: 6800 rpm
